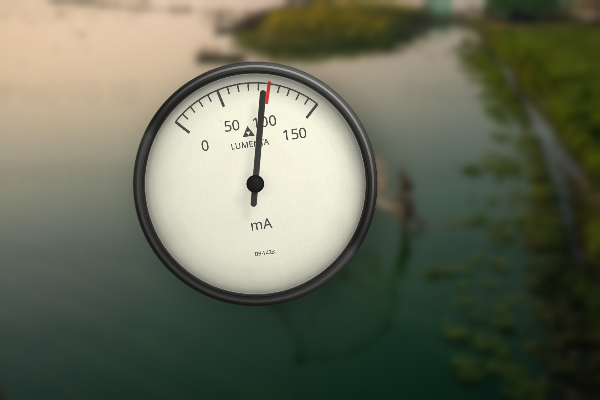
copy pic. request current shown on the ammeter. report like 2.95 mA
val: 95 mA
